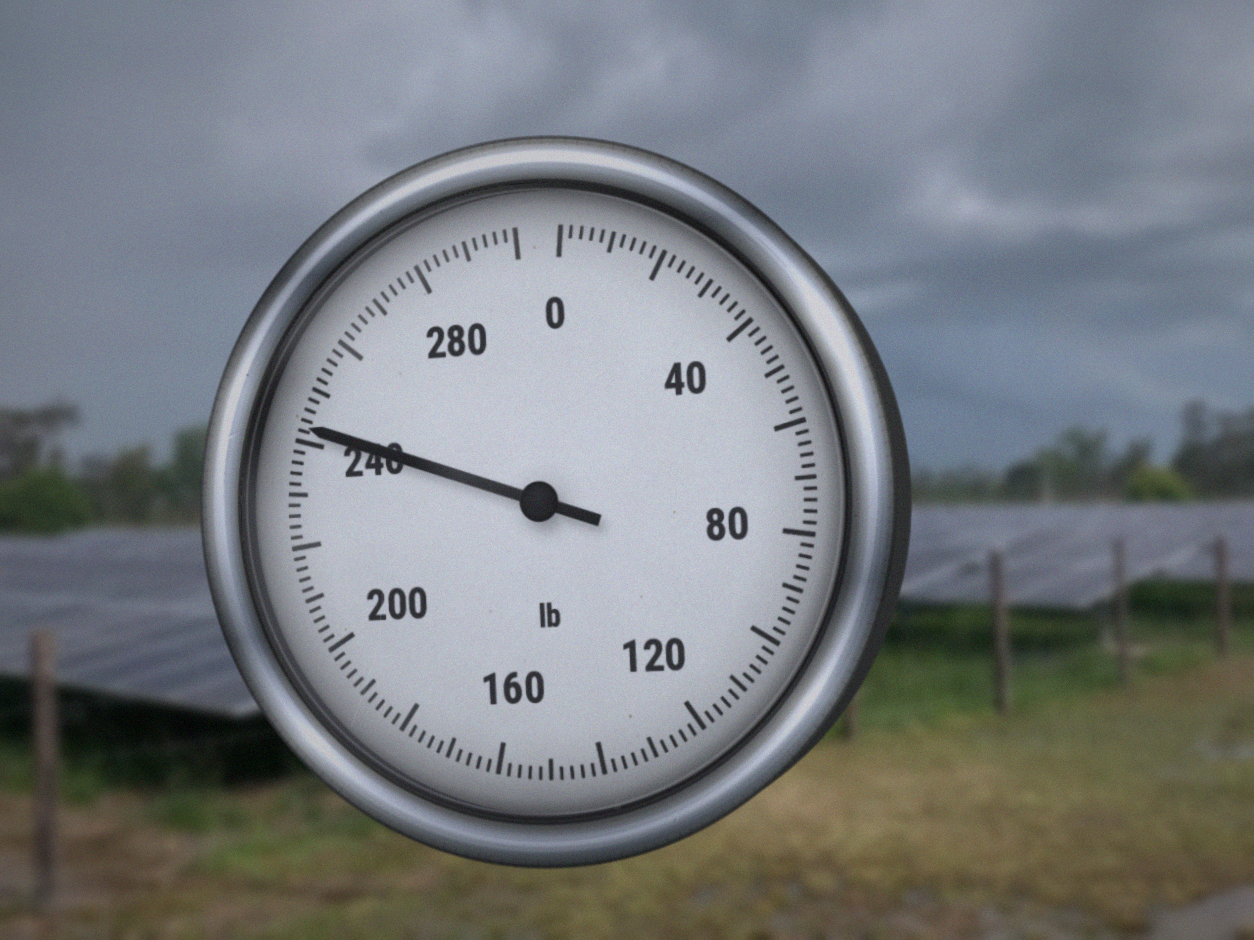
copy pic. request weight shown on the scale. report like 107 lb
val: 243 lb
